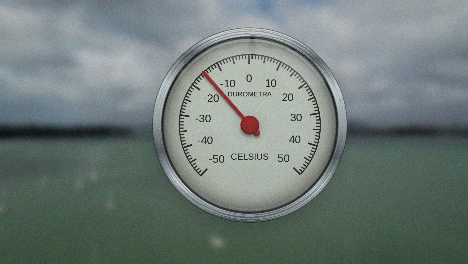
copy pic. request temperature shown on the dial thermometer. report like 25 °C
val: -15 °C
